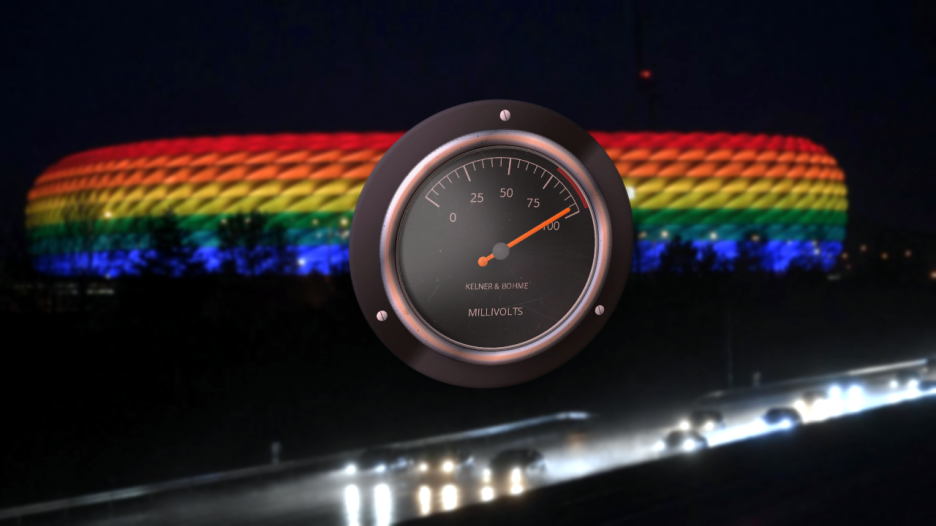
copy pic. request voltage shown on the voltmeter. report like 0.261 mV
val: 95 mV
